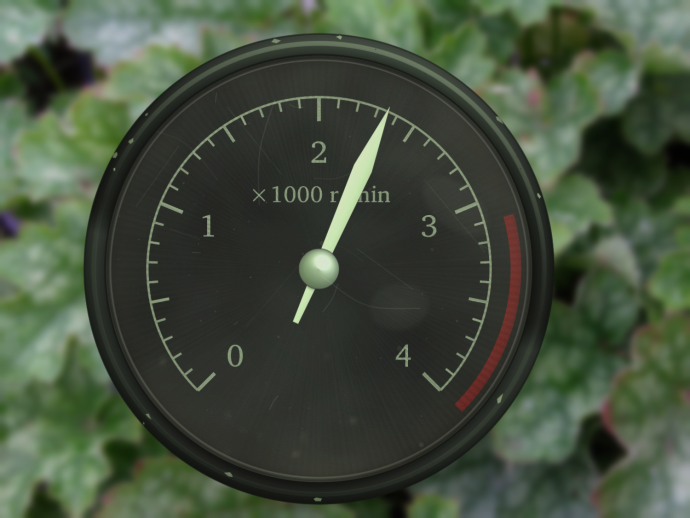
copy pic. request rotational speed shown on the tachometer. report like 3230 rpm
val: 2350 rpm
